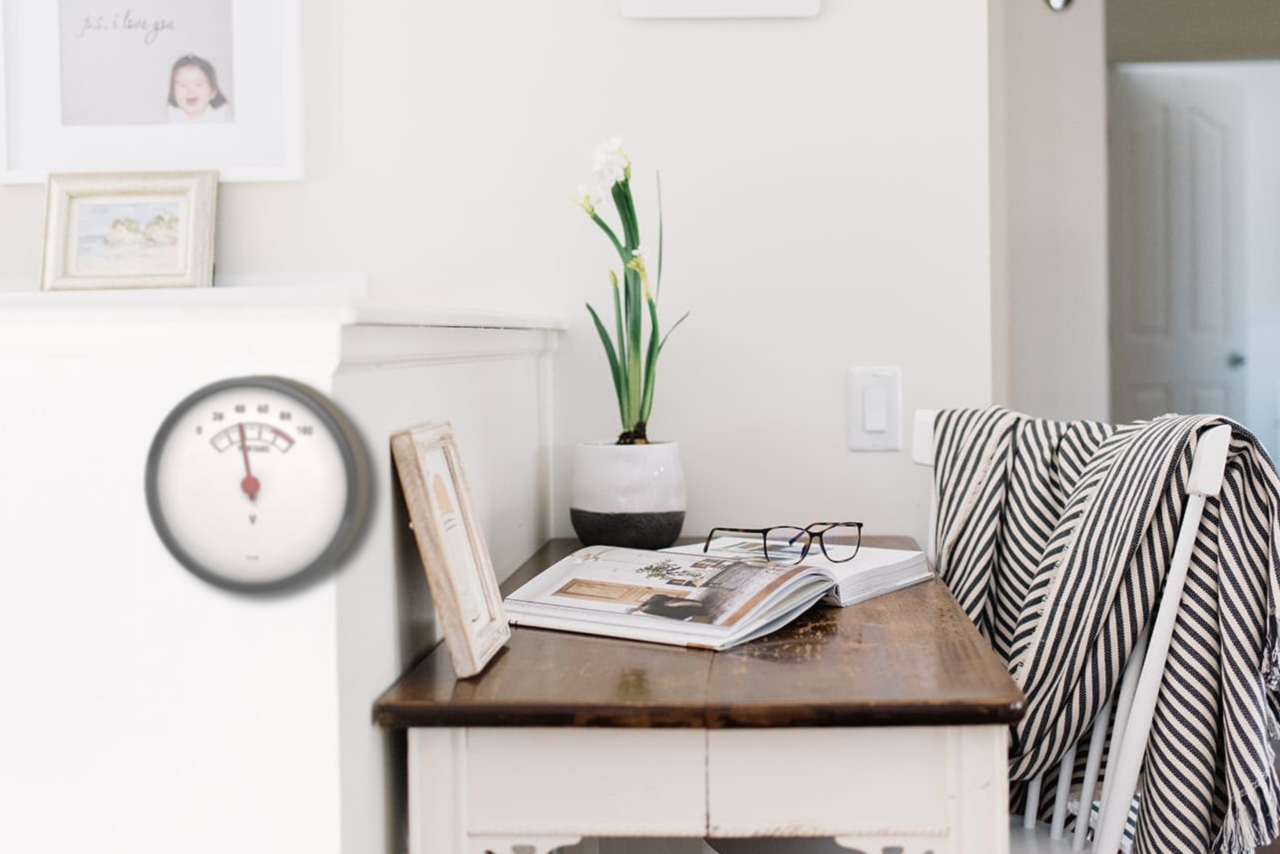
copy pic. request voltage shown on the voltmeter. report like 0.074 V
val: 40 V
